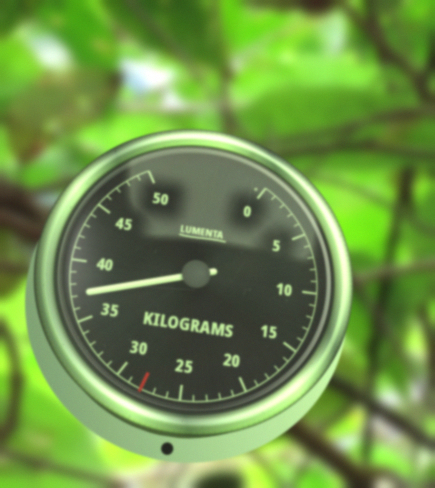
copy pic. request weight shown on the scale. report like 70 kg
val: 37 kg
